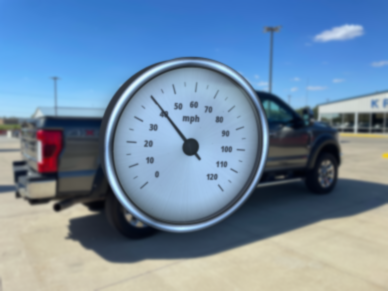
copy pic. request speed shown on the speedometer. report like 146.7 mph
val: 40 mph
